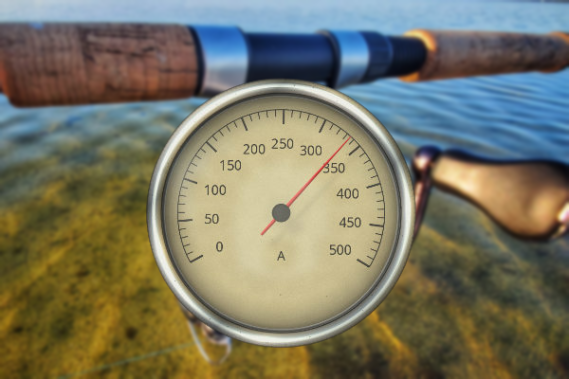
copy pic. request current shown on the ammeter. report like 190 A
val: 335 A
